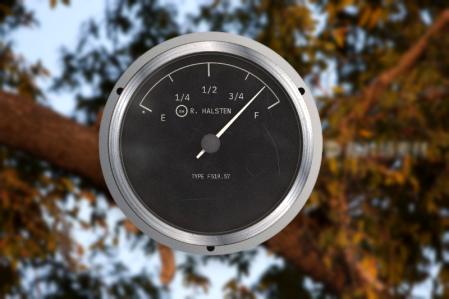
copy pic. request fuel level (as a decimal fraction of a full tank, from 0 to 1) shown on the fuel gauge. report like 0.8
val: 0.875
